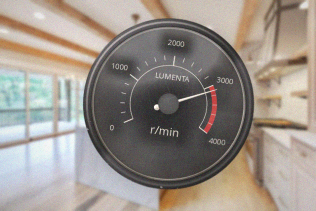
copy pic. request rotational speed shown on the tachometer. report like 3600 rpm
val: 3100 rpm
